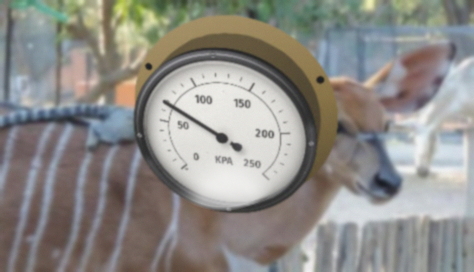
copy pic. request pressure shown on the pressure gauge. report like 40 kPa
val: 70 kPa
